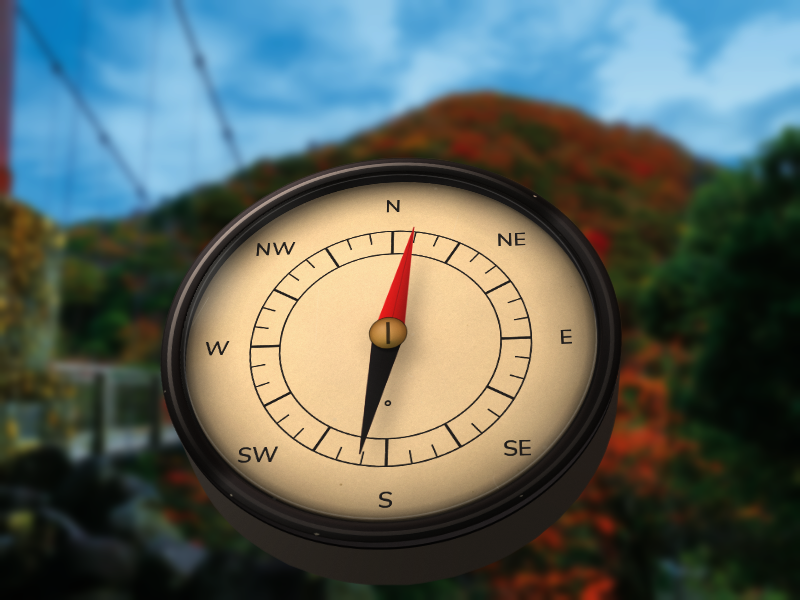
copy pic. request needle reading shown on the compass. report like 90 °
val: 10 °
